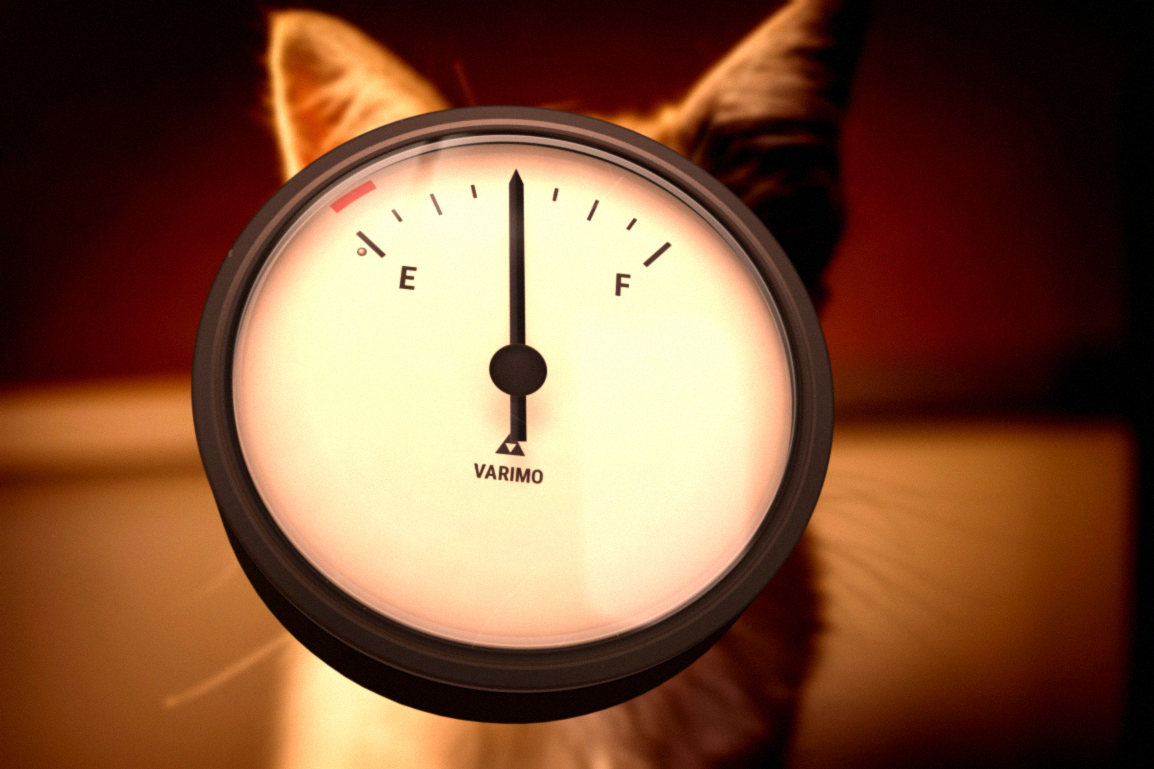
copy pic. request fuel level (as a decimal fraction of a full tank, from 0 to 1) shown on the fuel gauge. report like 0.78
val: 0.5
